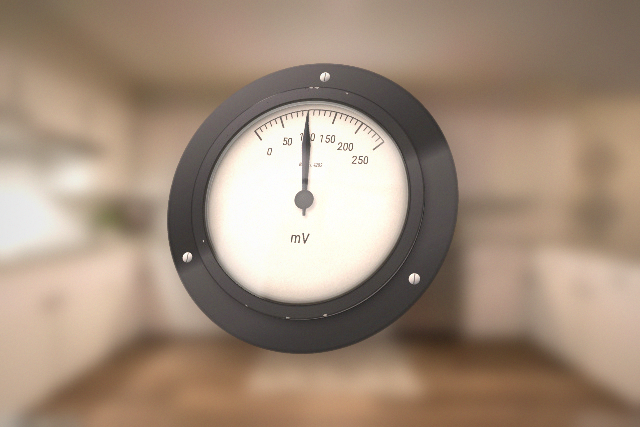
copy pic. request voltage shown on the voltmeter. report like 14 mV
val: 100 mV
